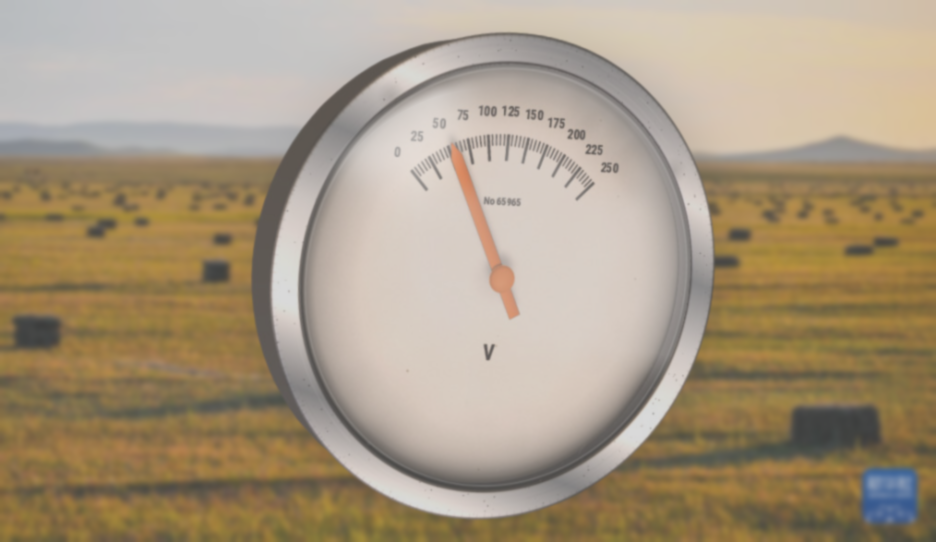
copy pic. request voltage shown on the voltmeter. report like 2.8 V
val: 50 V
